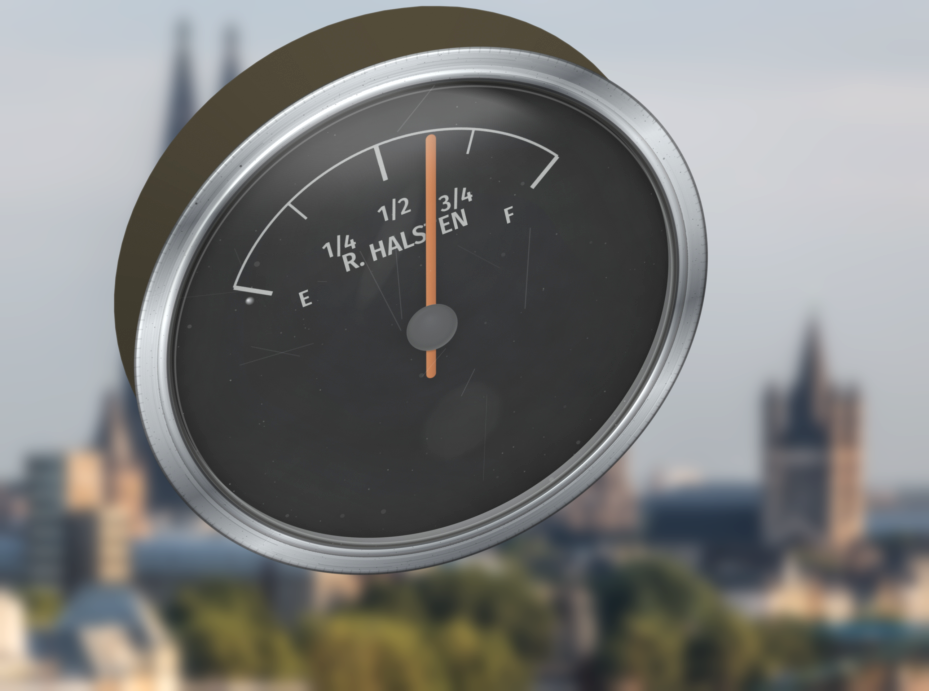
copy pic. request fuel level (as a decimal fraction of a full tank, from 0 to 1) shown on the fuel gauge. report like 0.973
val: 0.625
